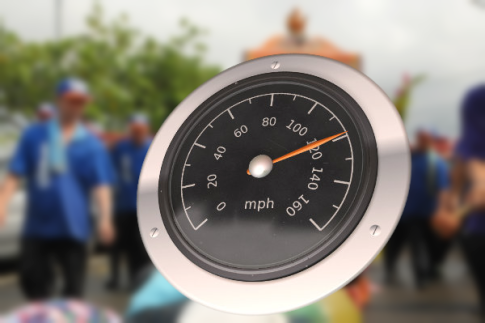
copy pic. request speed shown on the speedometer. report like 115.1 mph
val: 120 mph
